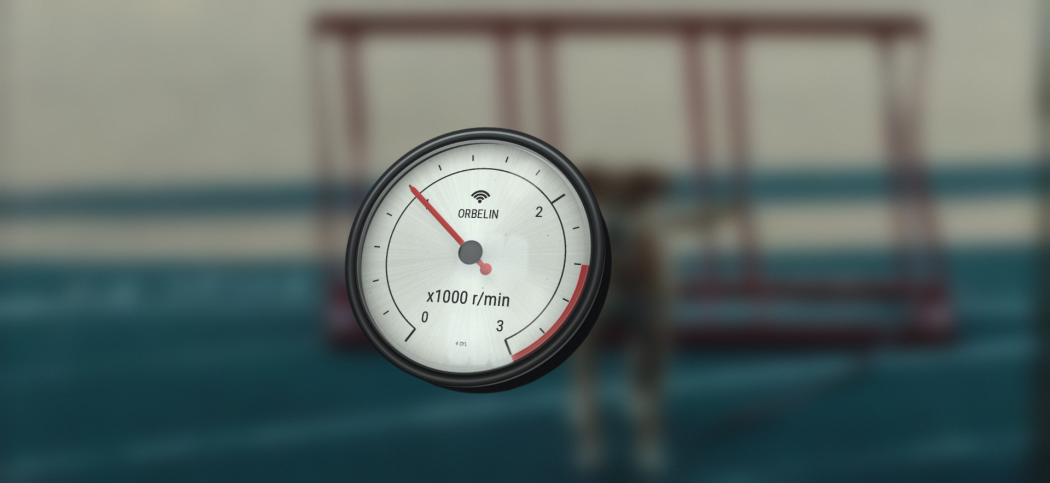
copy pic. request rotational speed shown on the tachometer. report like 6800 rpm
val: 1000 rpm
